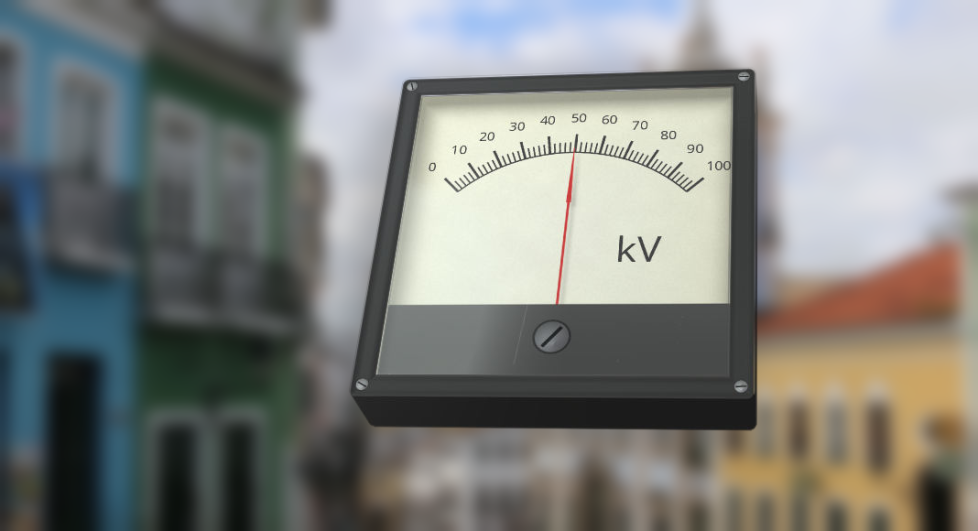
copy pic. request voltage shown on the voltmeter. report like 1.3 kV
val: 50 kV
